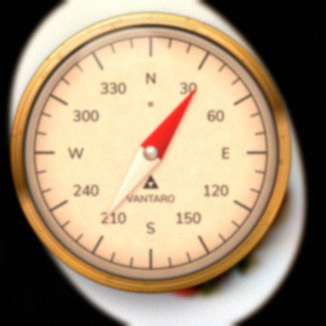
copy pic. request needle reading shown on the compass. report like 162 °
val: 35 °
